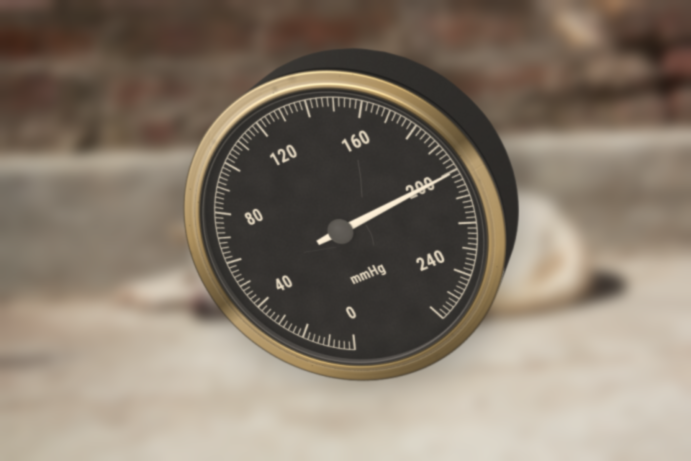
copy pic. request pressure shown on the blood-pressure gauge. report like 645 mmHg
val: 200 mmHg
